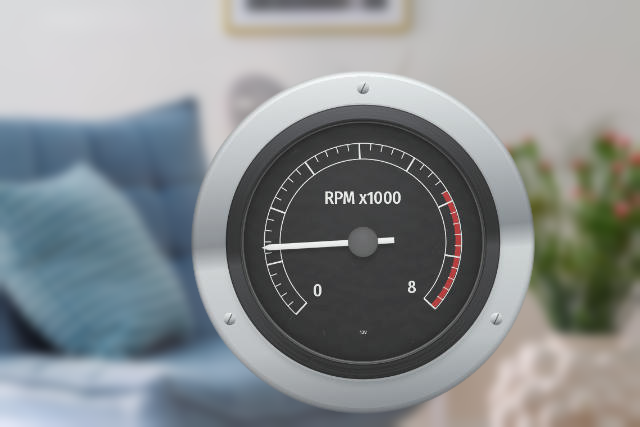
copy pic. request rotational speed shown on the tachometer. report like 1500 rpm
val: 1300 rpm
